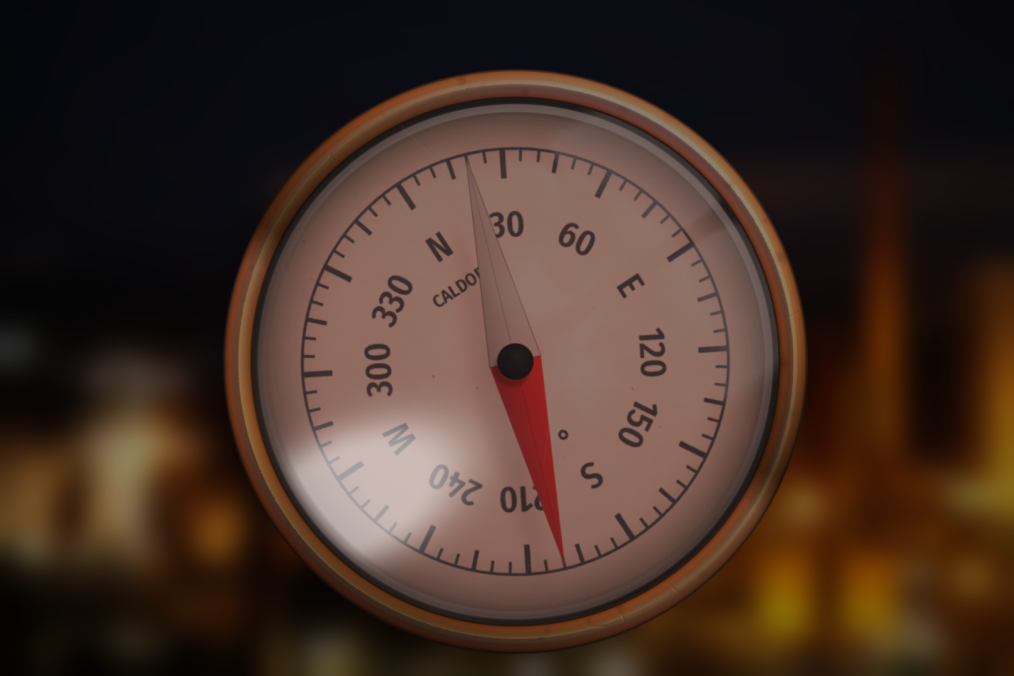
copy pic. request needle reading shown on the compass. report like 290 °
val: 200 °
